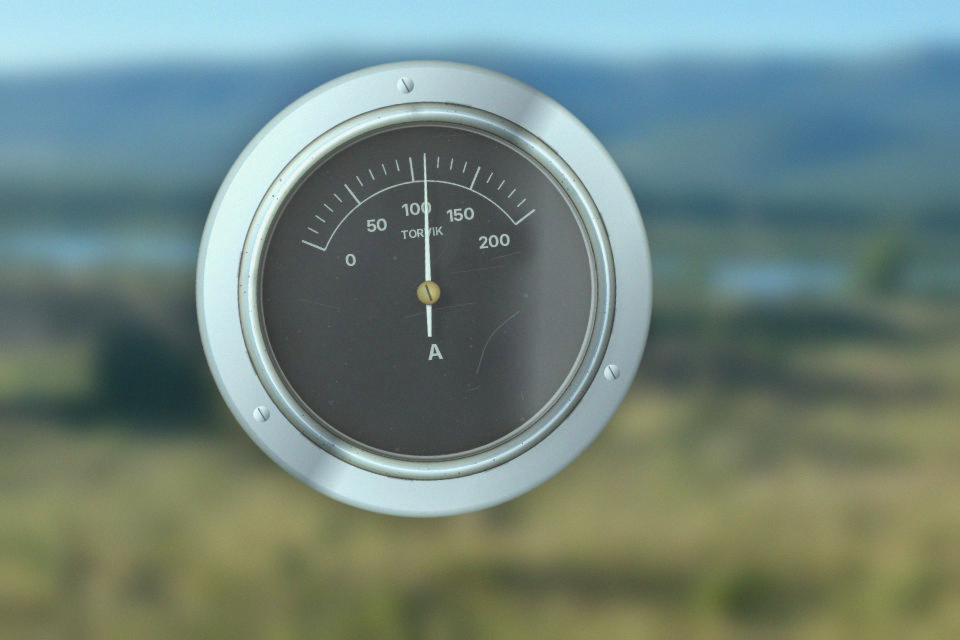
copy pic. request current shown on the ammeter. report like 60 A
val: 110 A
